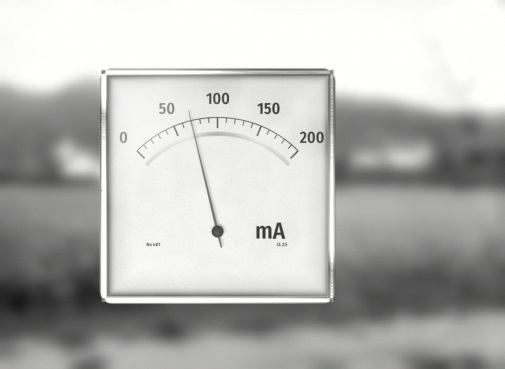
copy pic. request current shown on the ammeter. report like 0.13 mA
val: 70 mA
